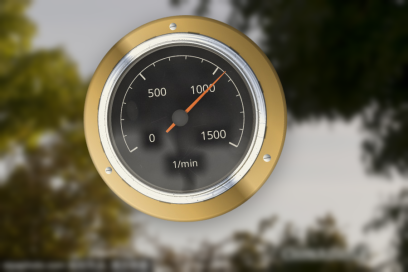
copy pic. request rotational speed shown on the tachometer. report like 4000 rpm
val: 1050 rpm
